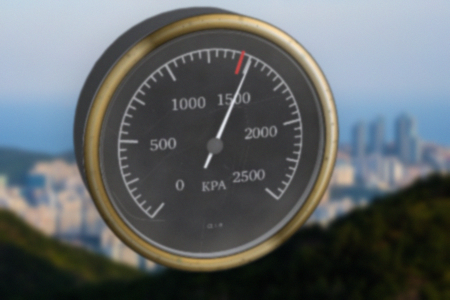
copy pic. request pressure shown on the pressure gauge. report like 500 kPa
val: 1500 kPa
